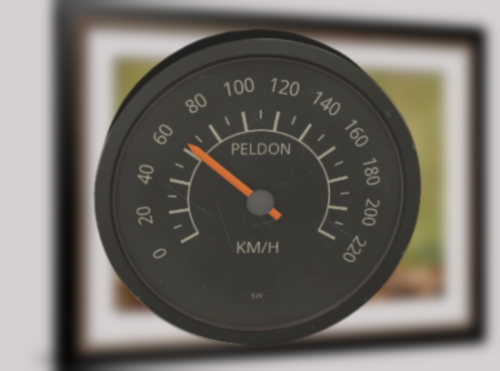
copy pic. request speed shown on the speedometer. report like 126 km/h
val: 65 km/h
